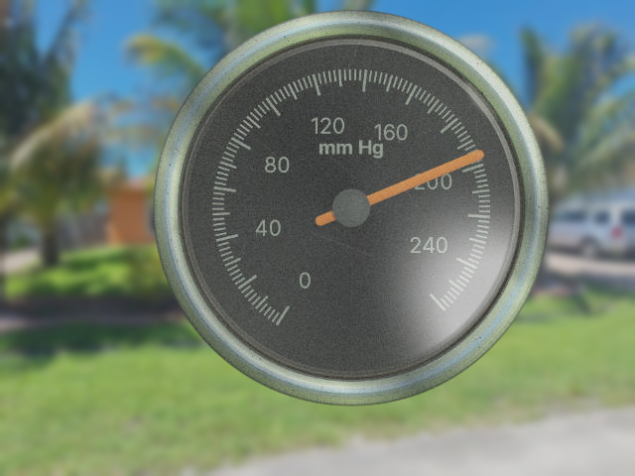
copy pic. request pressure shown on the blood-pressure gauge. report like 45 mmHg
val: 196 mmHg
